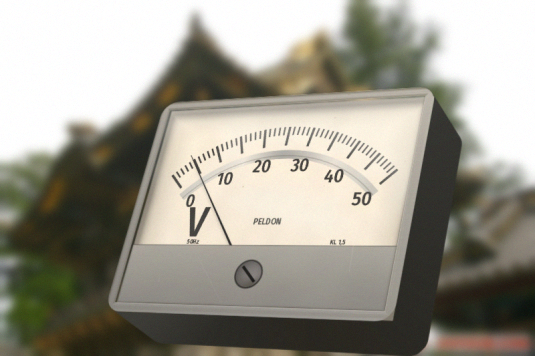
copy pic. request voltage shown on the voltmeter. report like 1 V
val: 5 V
